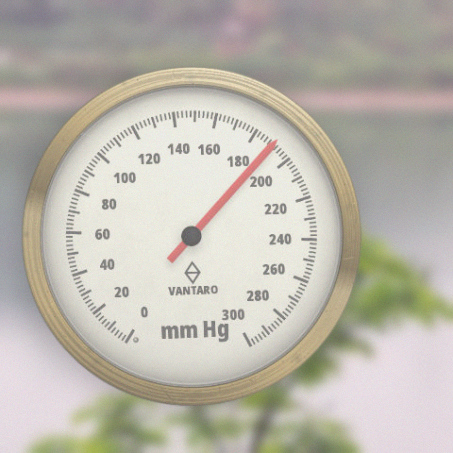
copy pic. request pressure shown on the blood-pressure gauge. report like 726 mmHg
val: 190 mmHg
